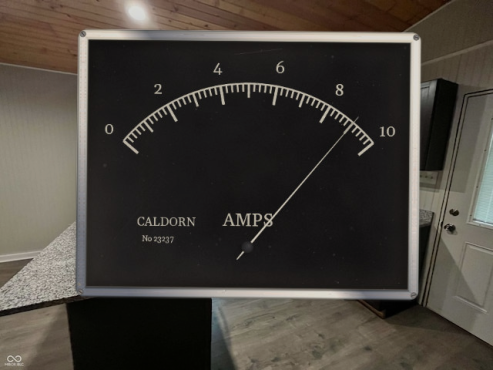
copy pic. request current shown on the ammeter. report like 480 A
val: 9 A
